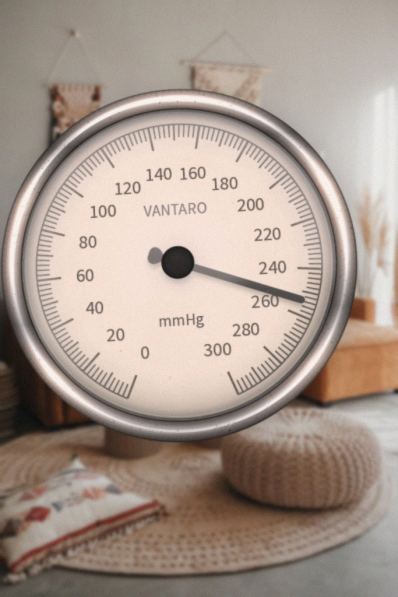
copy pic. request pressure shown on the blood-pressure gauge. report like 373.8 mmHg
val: 254 mmHg
